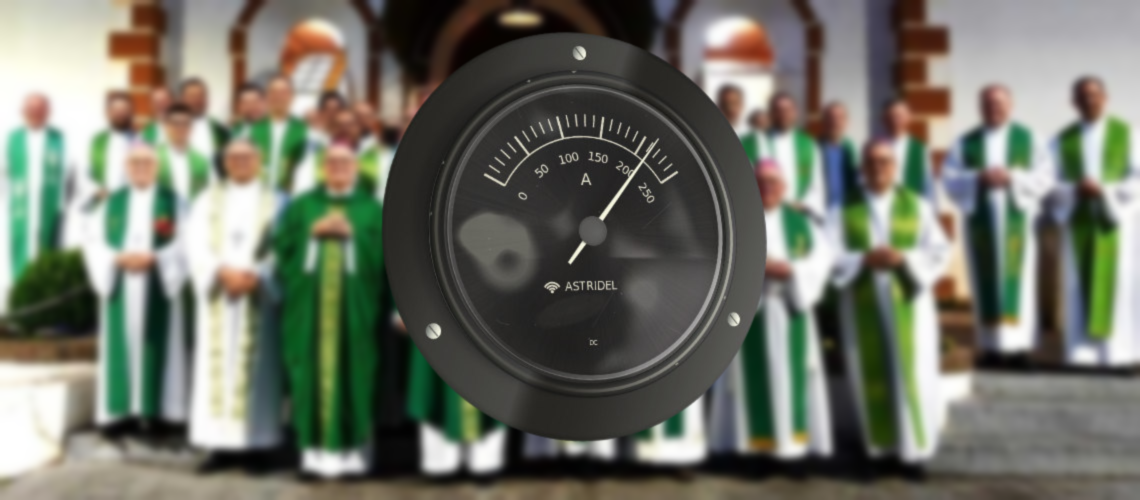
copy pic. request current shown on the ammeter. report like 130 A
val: 210 A
